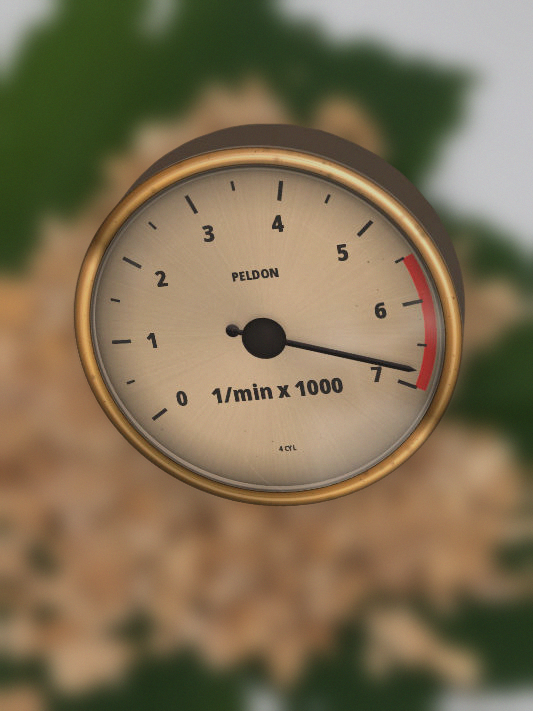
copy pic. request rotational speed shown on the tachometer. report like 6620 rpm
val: 6750 rpm
